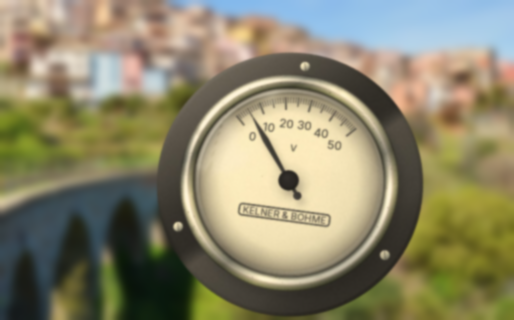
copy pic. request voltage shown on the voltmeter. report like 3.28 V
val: 5 V
